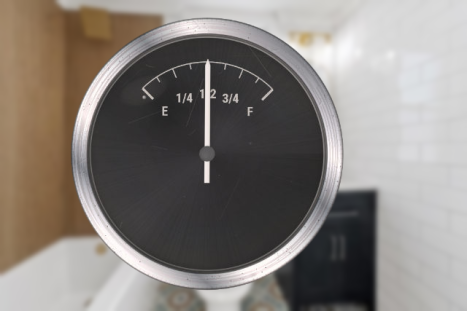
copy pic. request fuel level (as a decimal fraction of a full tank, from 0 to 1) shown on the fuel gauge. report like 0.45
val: 0.5
